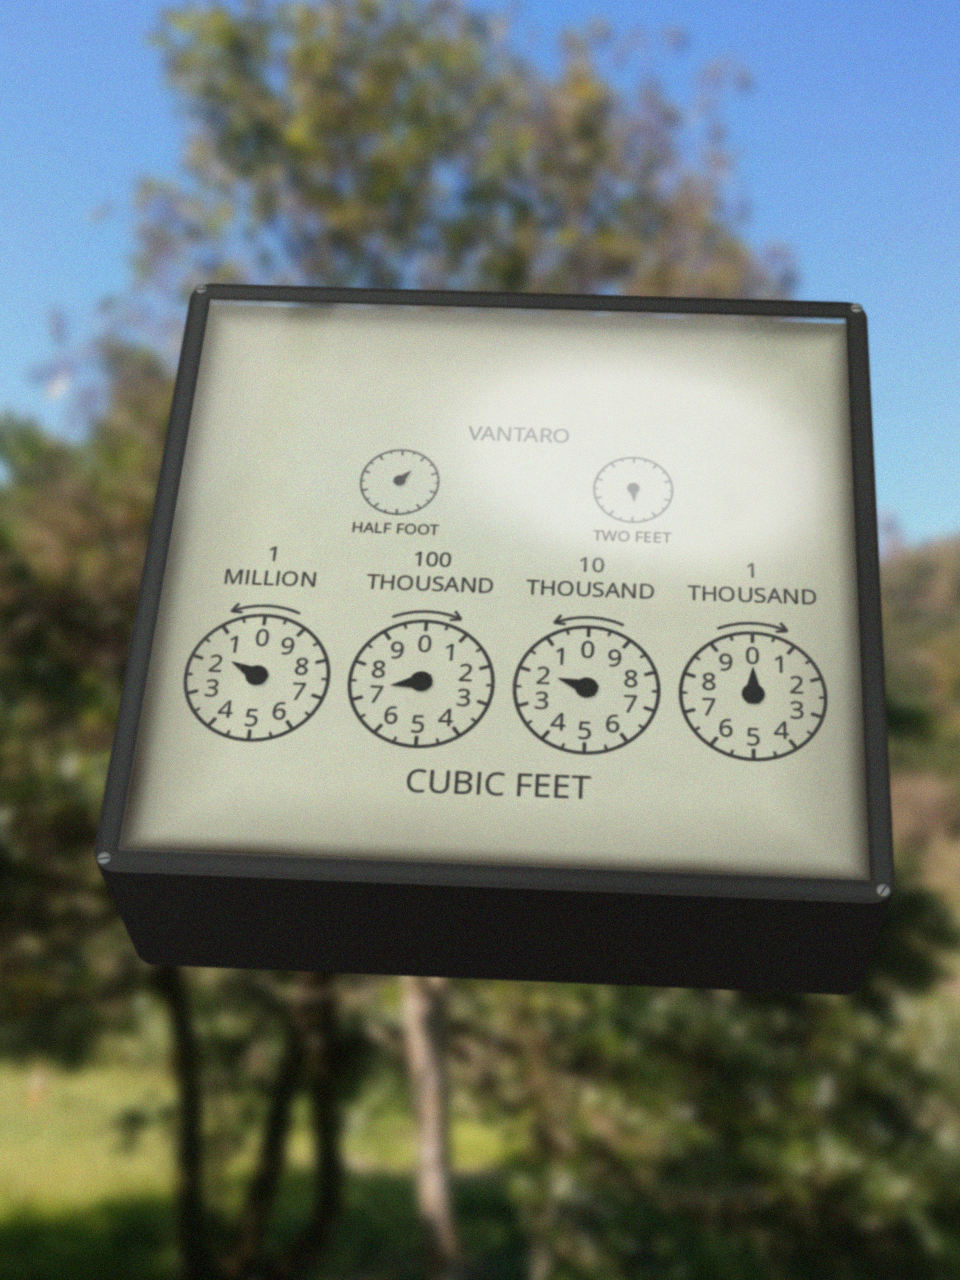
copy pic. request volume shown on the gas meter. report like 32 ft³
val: 172000 ft³
